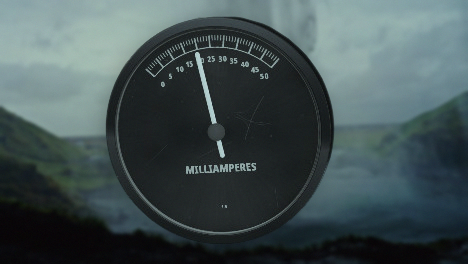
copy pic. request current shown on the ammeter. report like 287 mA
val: 20 mA
